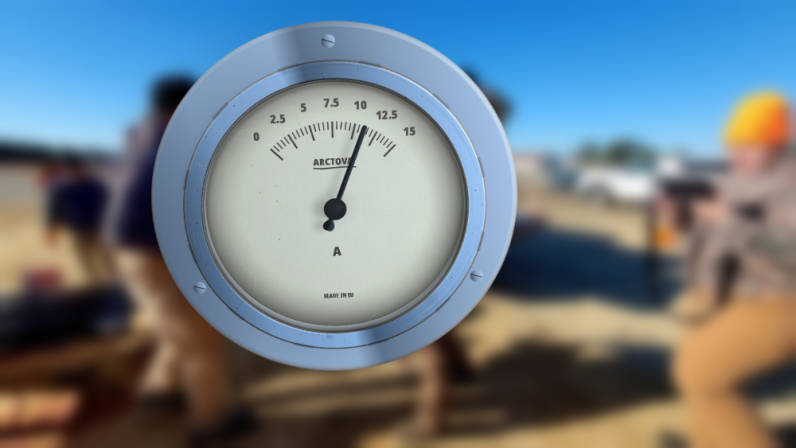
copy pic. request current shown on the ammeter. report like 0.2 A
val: 11 A
